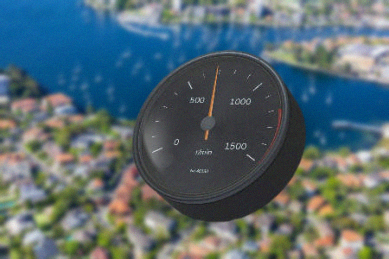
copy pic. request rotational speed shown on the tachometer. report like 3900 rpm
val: 700 rpm
